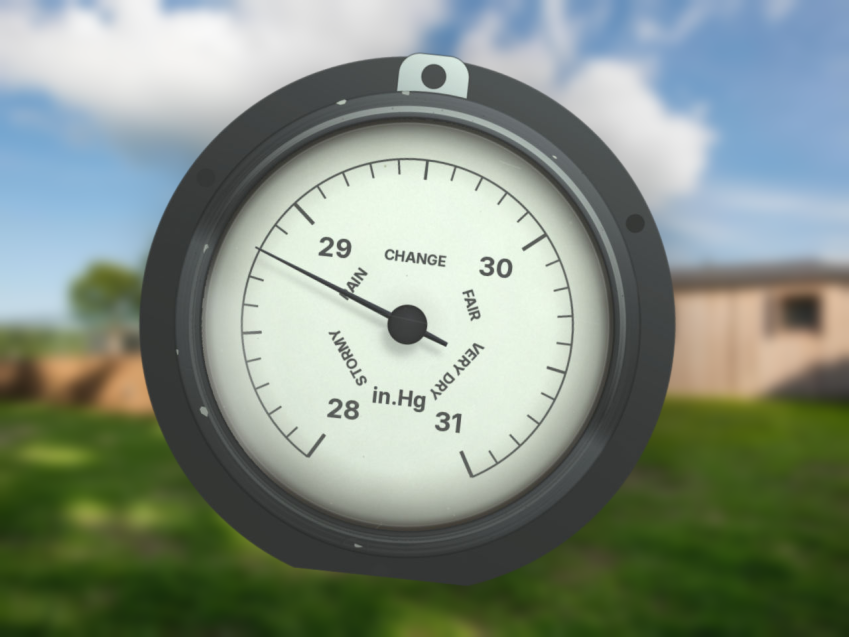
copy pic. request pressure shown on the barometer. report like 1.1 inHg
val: 28.8 inHg
